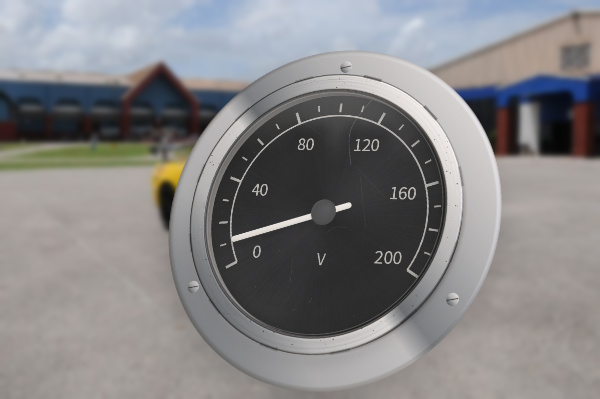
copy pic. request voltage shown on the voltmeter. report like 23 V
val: 10 V
